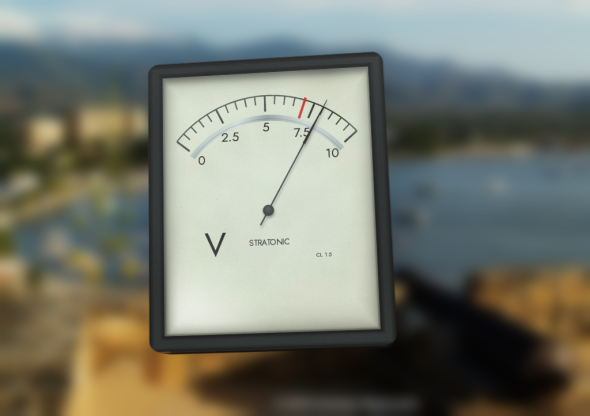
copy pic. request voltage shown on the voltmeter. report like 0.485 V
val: 8 V
